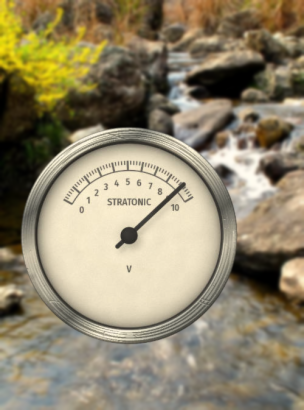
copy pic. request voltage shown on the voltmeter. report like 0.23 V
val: 9 V
